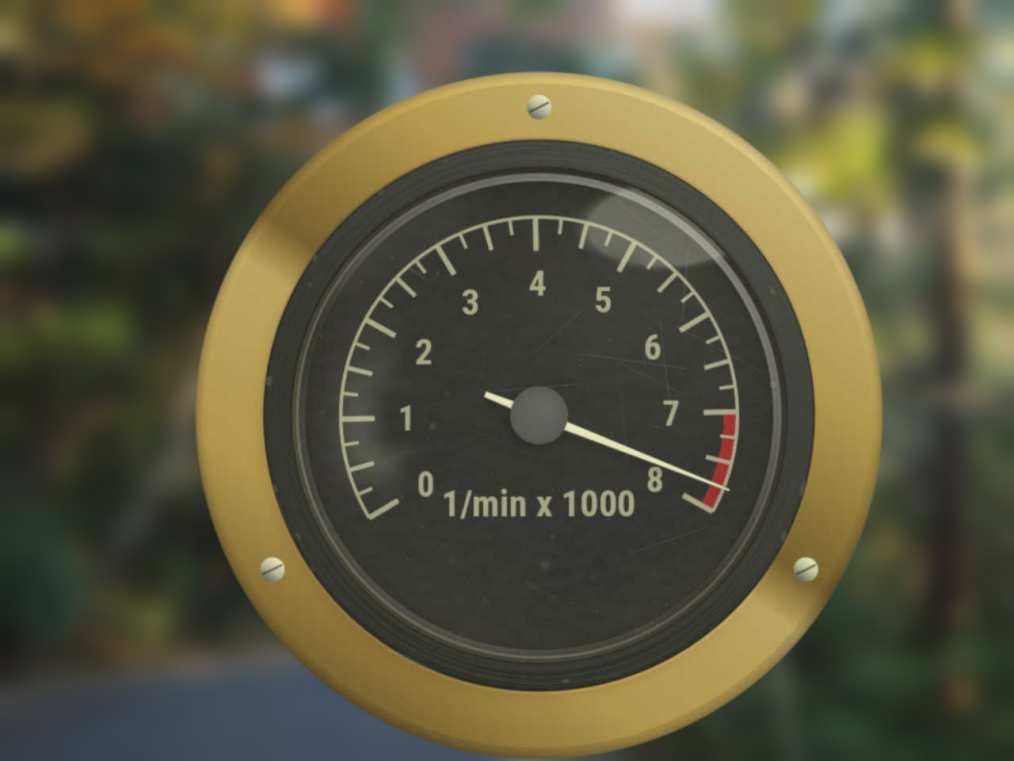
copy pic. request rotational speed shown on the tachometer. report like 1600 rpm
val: 7750 rpm
